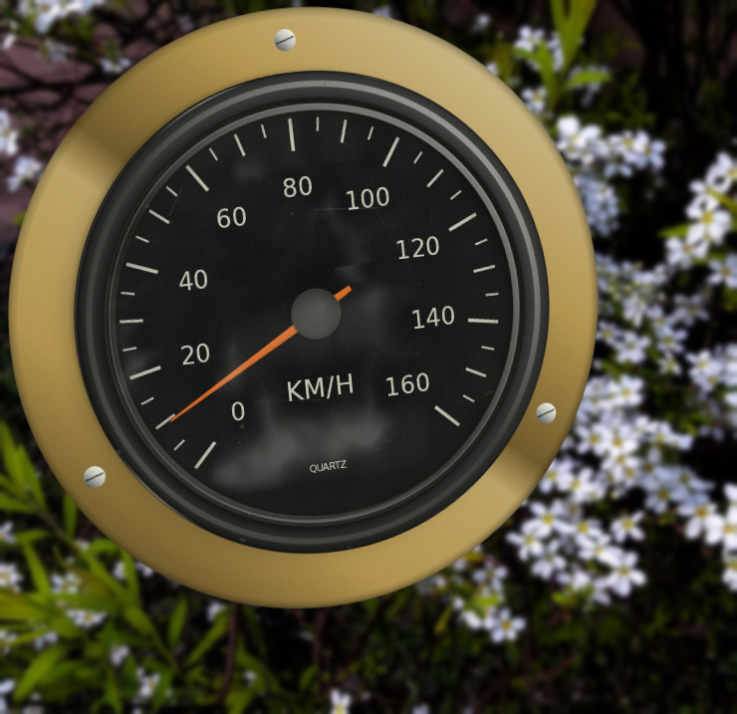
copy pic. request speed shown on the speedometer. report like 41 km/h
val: 10 km/h
